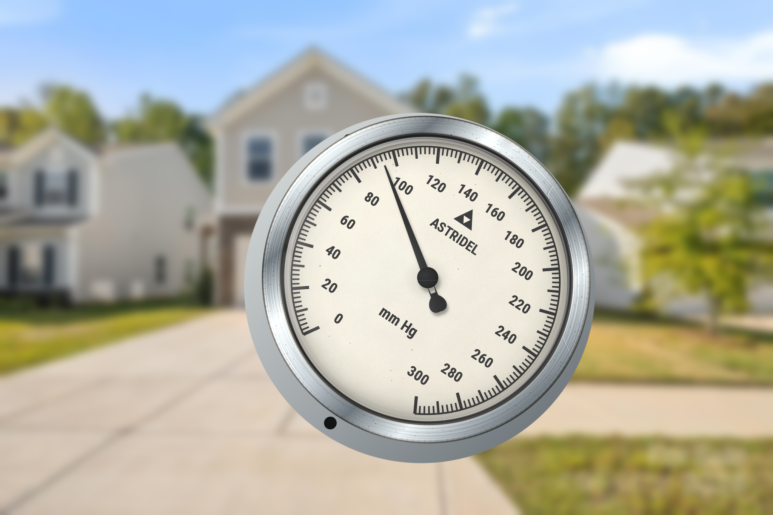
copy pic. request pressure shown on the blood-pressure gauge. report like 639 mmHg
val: 94 mmHg
